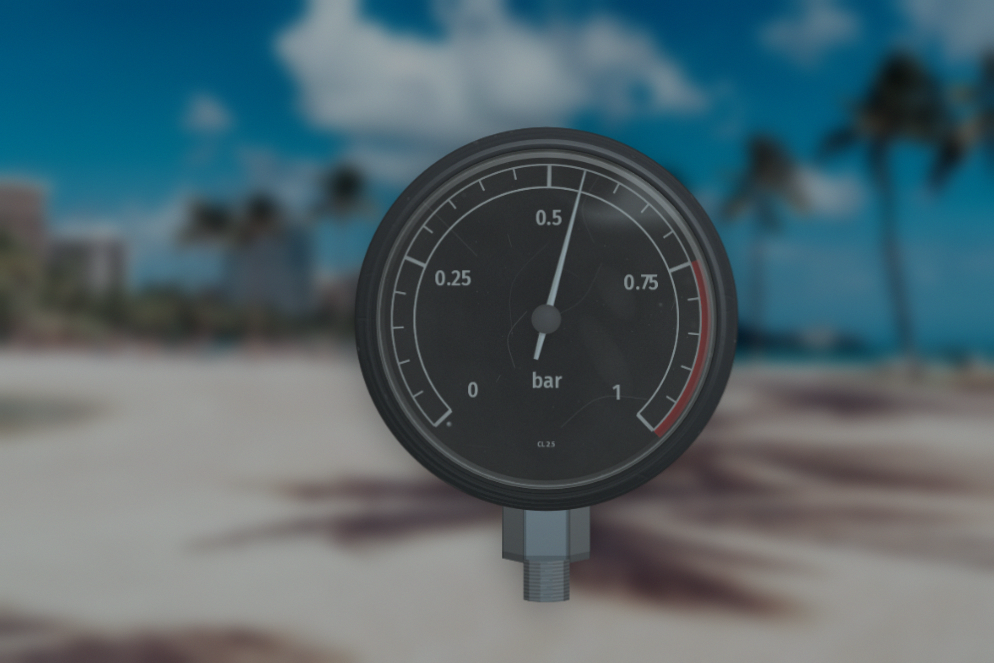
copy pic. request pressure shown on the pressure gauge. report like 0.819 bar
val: 0.55 bar
